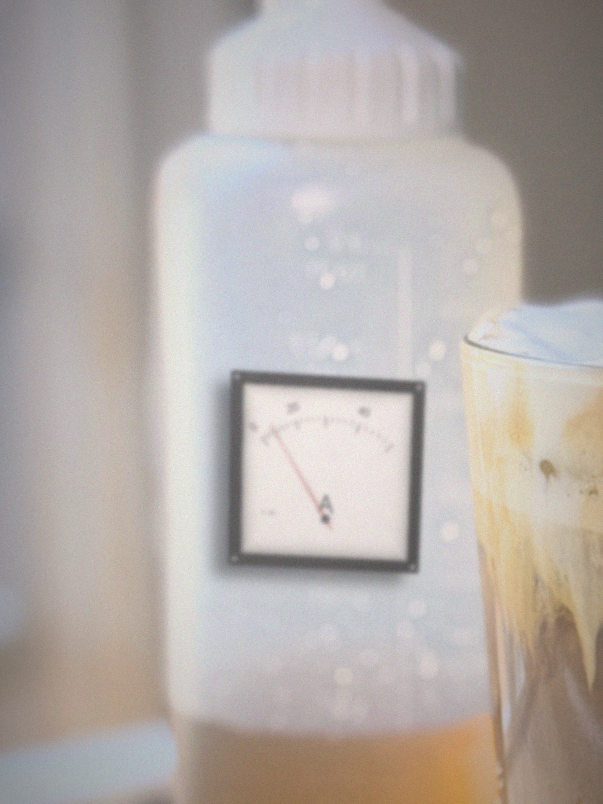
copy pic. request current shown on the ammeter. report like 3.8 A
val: 10 A
